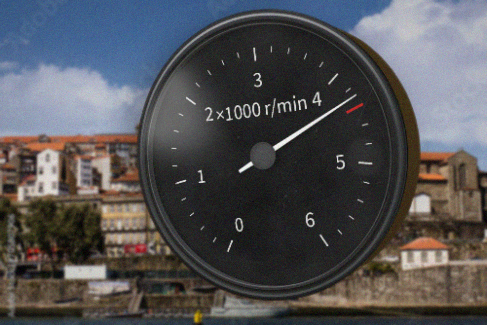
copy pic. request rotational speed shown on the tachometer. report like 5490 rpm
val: 4300 rpm
